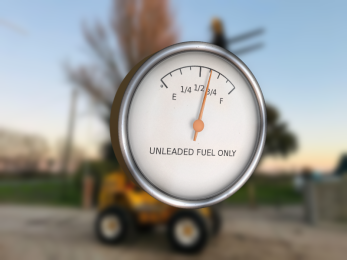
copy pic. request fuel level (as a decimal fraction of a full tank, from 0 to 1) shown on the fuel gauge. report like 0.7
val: 0.625
